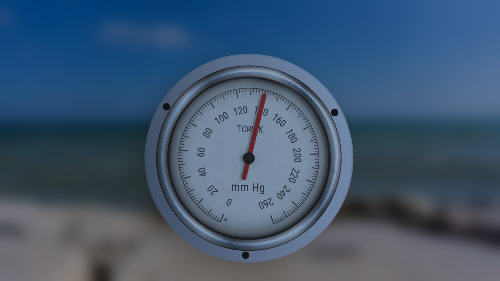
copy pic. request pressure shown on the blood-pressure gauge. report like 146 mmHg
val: 140 mmHg
